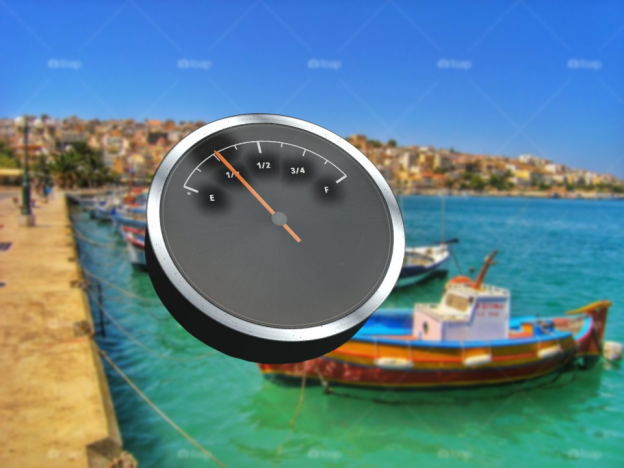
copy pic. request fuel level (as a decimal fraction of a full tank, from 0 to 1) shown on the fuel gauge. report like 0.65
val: 0.25
